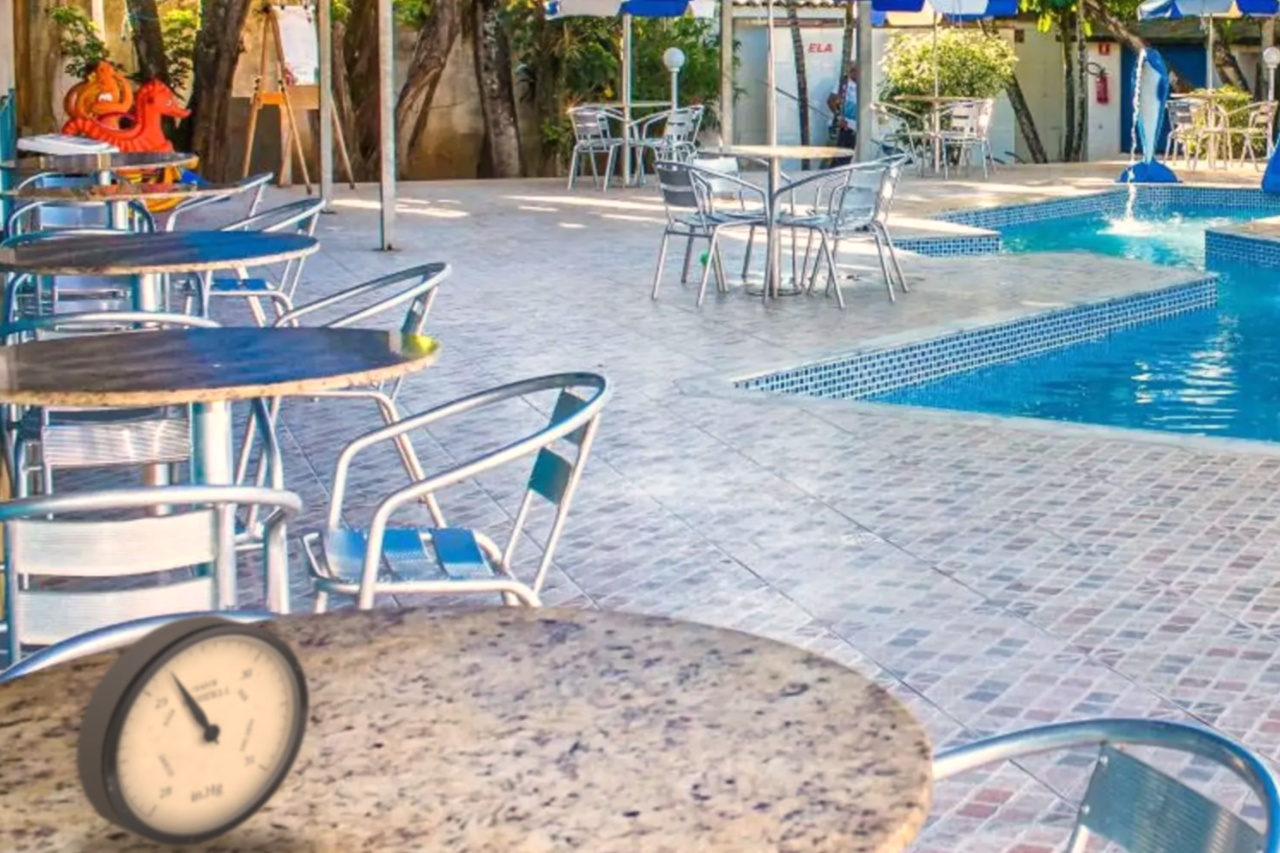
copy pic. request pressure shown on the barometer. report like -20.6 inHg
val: 29.2 inHg
